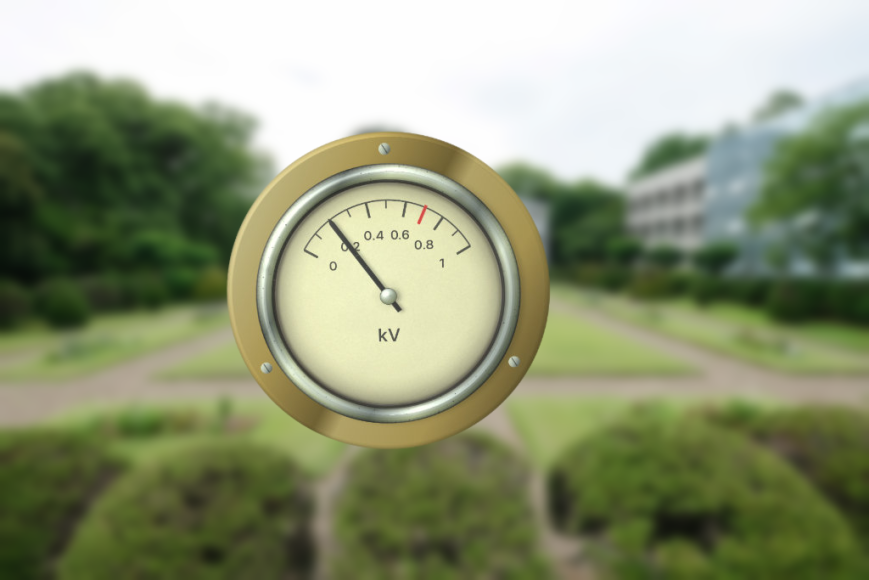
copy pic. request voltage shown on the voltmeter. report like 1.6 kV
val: 0.2 kV
